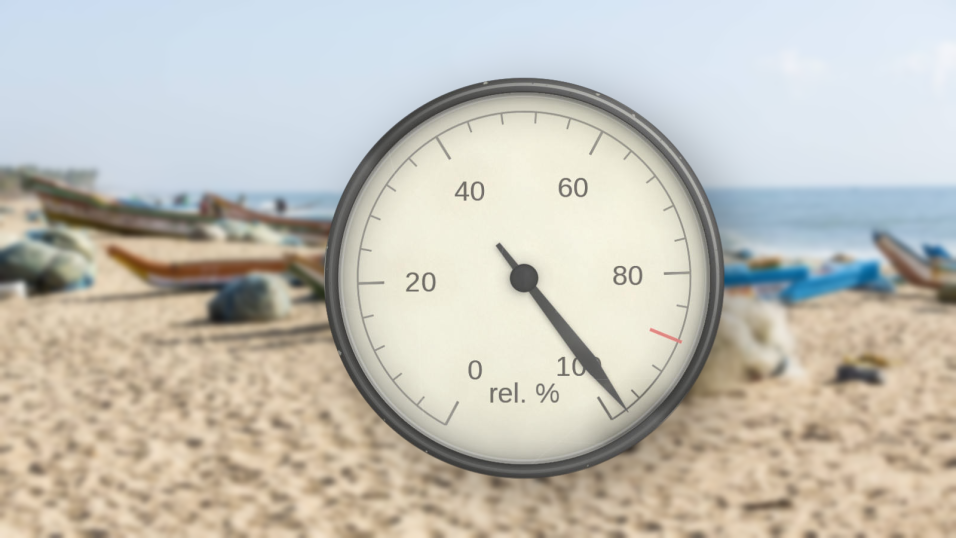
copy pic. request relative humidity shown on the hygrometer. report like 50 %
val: 98 %
